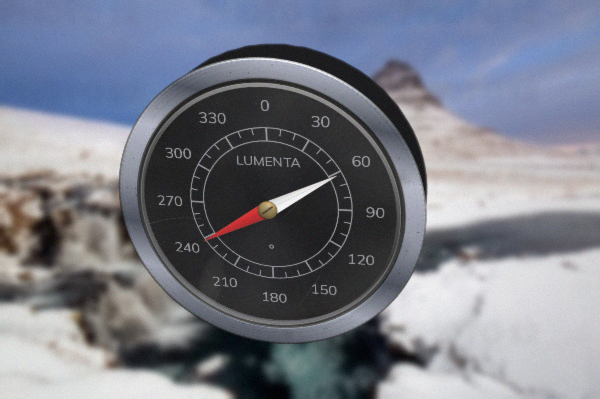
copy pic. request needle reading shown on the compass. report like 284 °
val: 240 °
